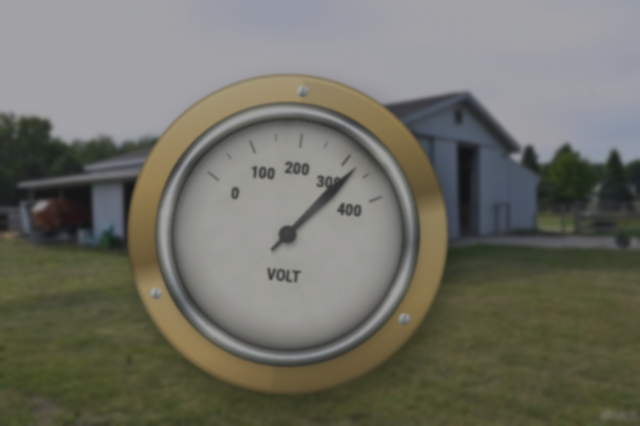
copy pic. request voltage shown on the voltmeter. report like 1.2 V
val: 325 V
